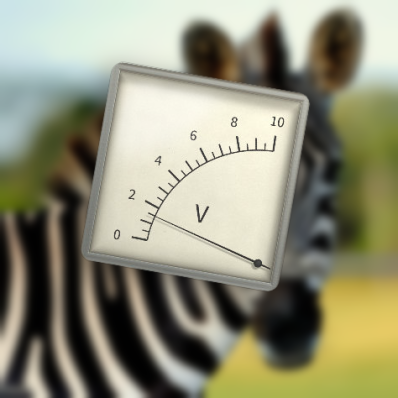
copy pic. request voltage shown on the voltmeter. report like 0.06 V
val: 1.5 V
